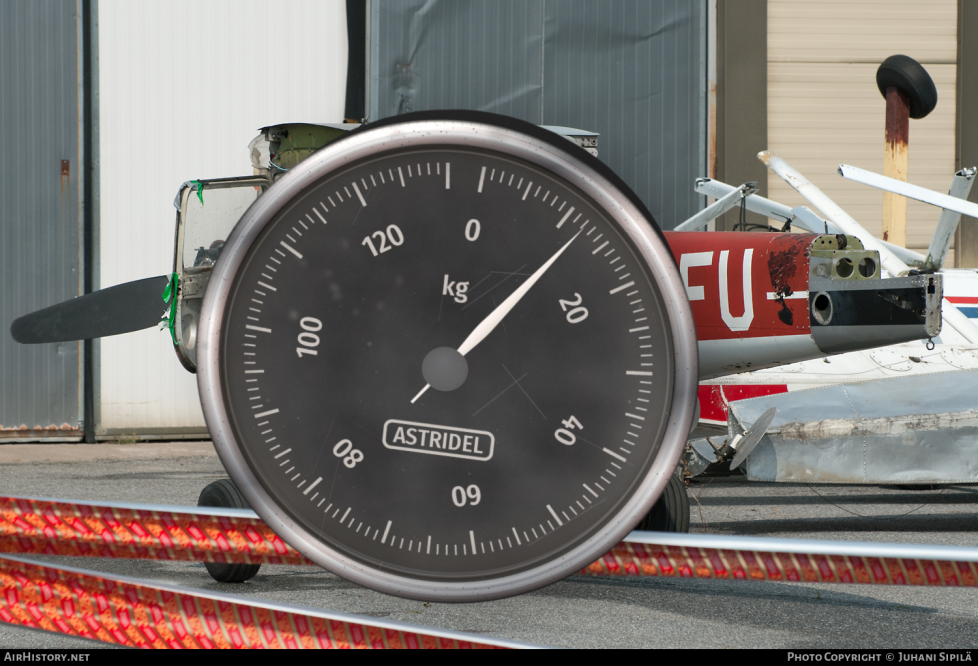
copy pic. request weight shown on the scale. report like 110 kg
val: 12 kg
